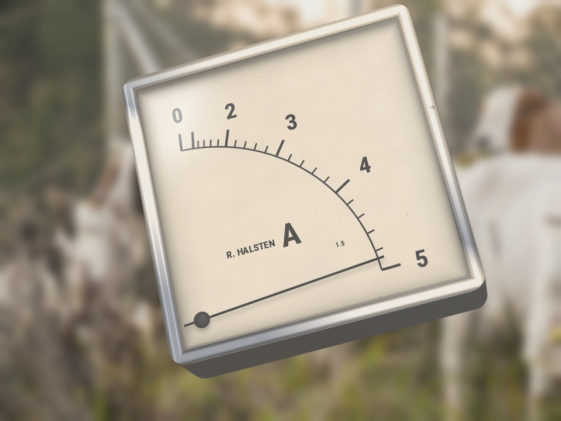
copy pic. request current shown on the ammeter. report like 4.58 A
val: 4.9 A
